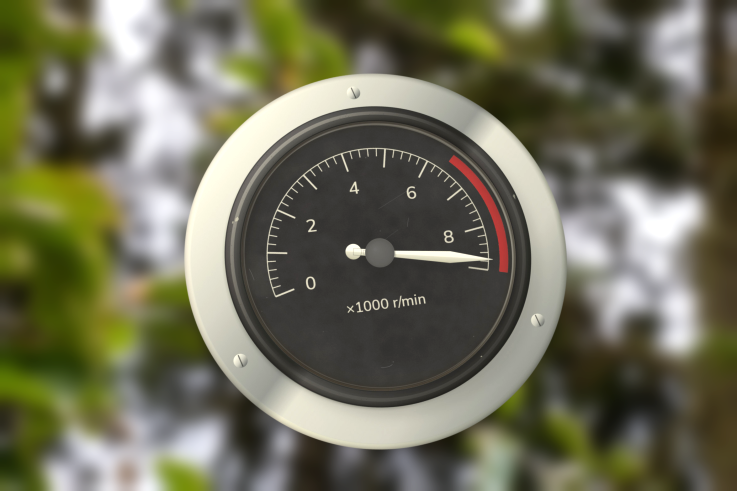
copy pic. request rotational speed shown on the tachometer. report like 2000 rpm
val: 8800 rpm
